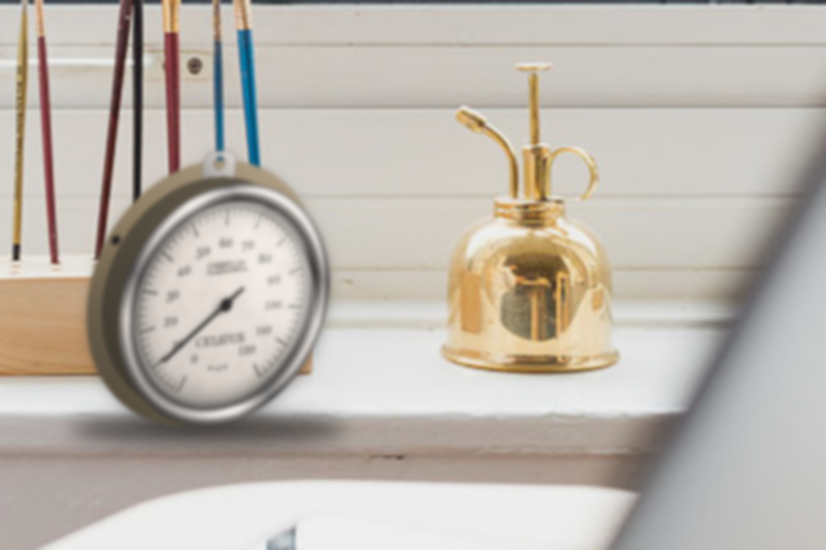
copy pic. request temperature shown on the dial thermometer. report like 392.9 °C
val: 10 °C
